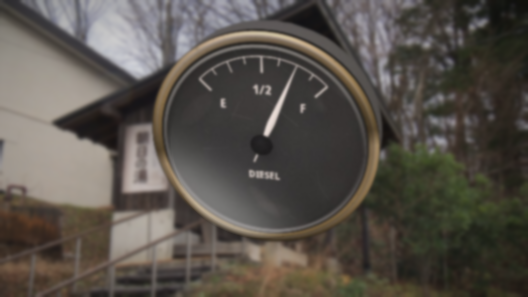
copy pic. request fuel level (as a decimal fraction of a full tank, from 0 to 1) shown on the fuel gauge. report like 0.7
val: 0.75
